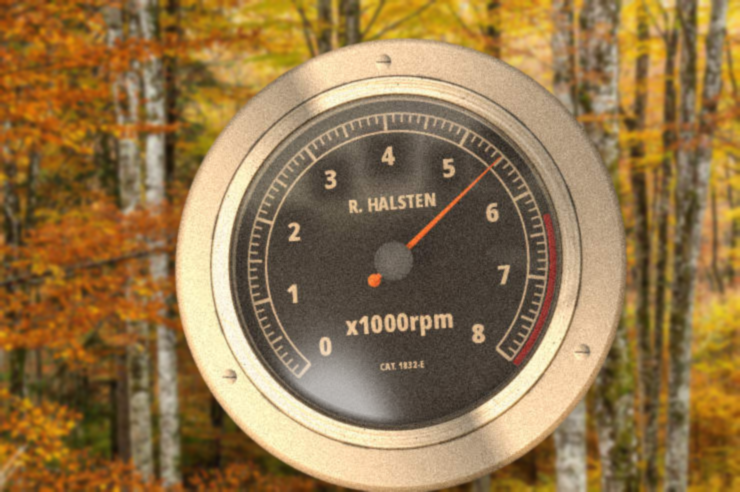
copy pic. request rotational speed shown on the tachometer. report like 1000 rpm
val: 5500 rpm
